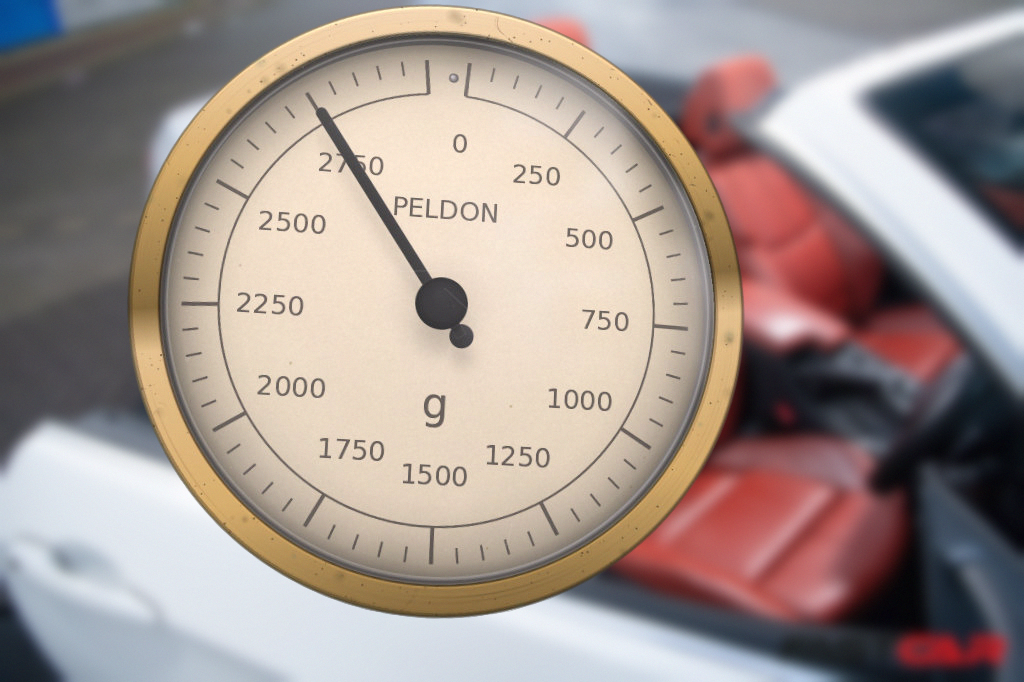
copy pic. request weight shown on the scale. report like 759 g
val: 2750 g
